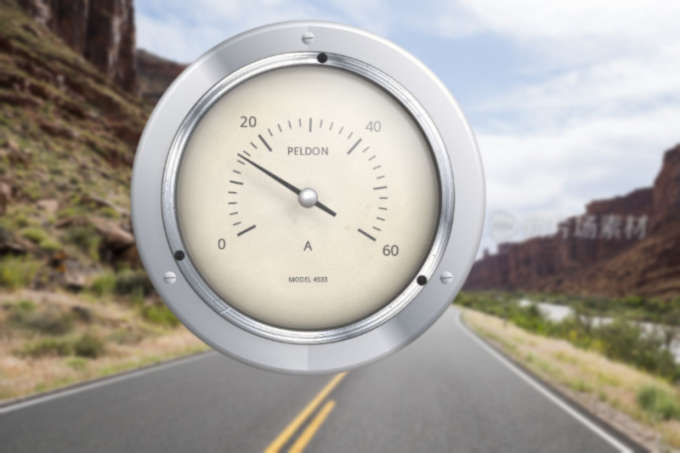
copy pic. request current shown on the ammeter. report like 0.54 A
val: 15 A
